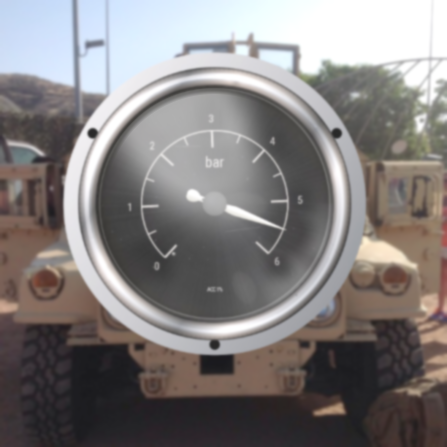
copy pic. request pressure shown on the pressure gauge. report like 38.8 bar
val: 5.5 bar
